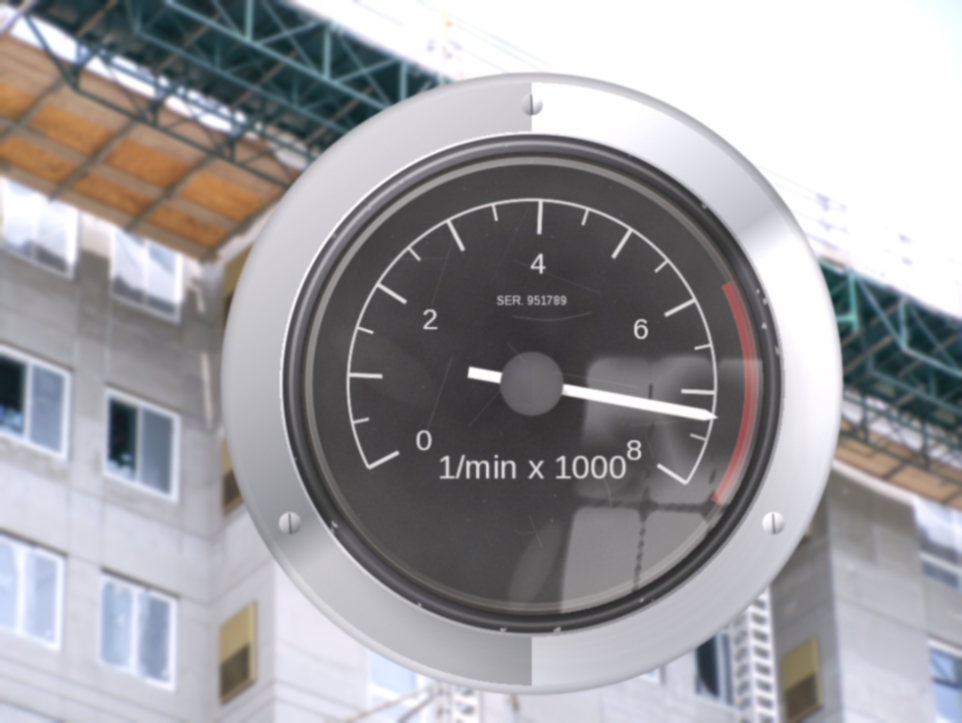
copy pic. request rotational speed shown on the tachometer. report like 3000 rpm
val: 7250 rpm
